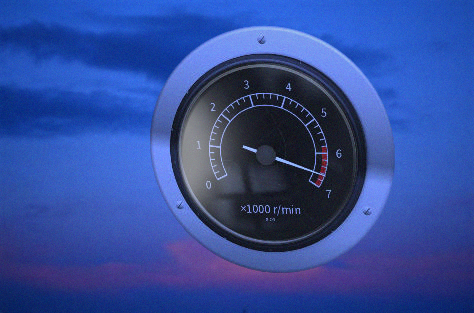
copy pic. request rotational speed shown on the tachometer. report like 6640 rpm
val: 6600 rpm
